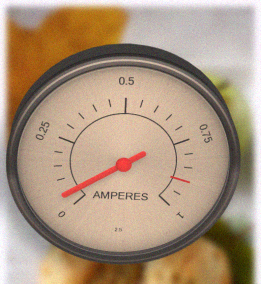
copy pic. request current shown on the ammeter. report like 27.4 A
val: 0.05 A
